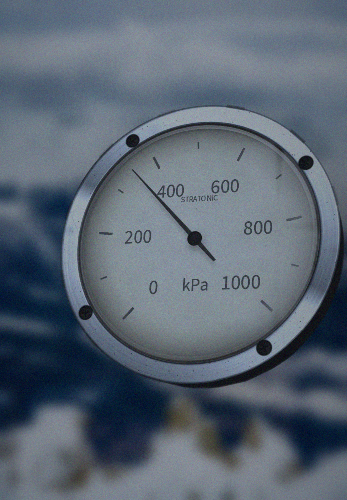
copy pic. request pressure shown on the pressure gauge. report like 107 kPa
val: 350 kPa
